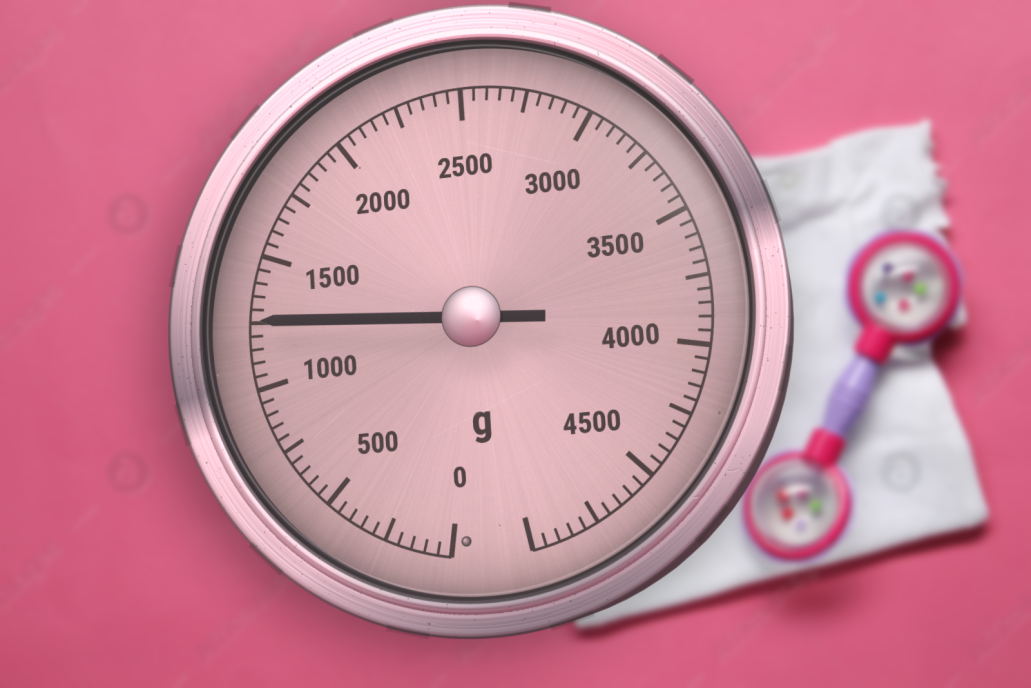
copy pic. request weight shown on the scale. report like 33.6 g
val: 1250 g
